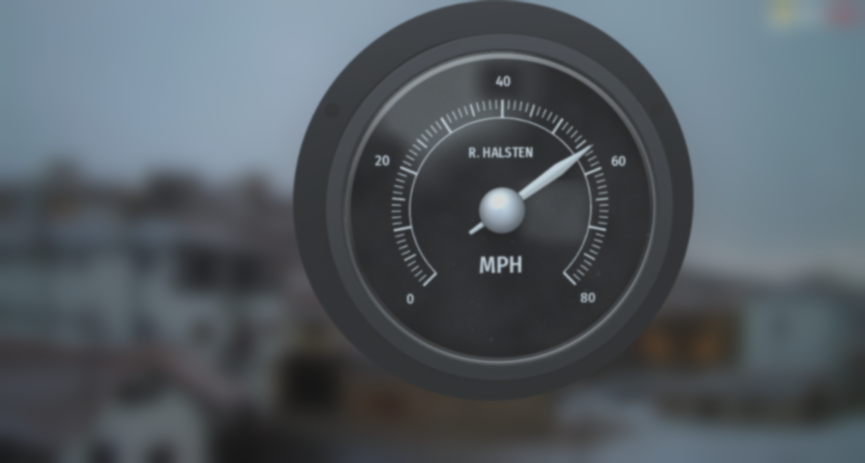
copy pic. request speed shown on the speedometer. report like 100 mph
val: 56 mph
